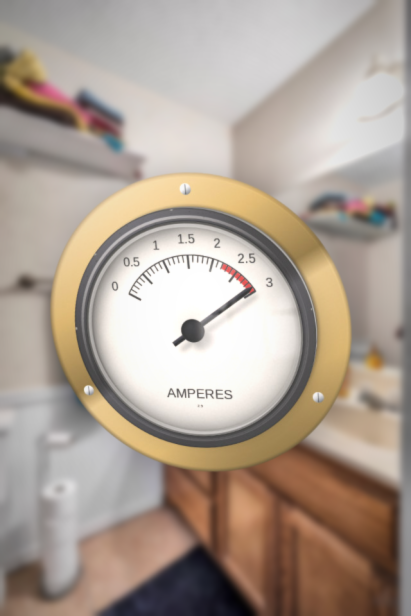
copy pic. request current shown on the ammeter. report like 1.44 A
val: 2.9 A
